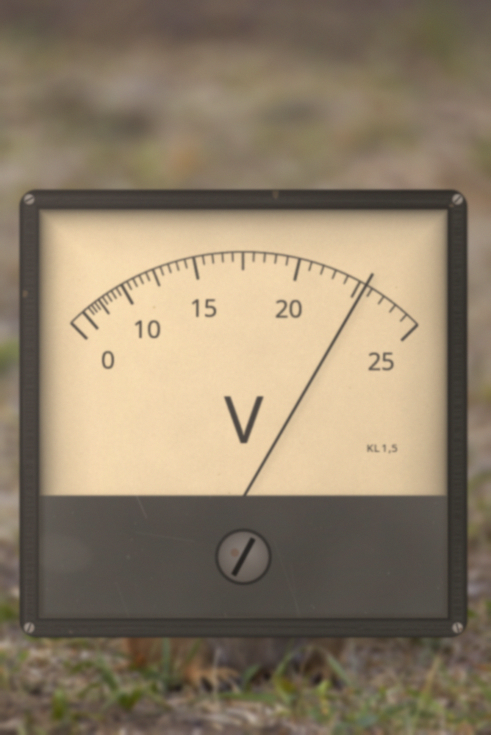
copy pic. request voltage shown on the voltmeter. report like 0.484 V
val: 22.75 V
